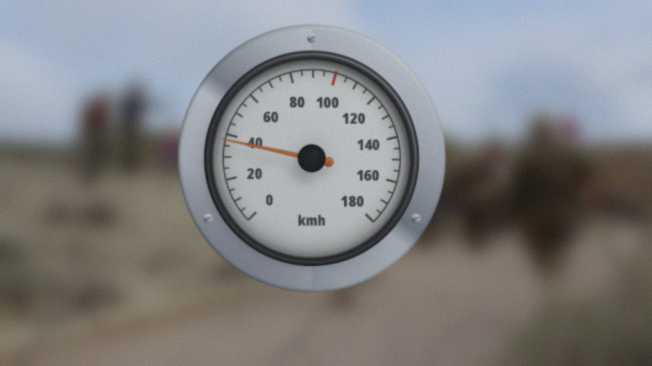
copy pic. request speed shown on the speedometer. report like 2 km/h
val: 37.5 km/h
